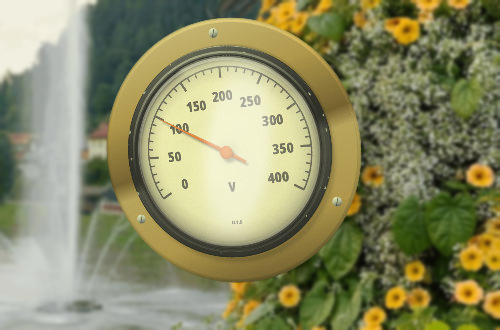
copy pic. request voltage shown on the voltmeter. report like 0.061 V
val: 100 V
